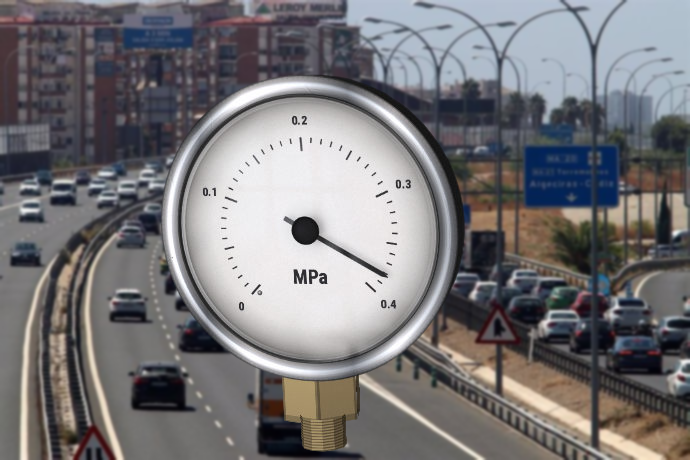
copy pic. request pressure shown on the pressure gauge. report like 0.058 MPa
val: 0.38 MPa
